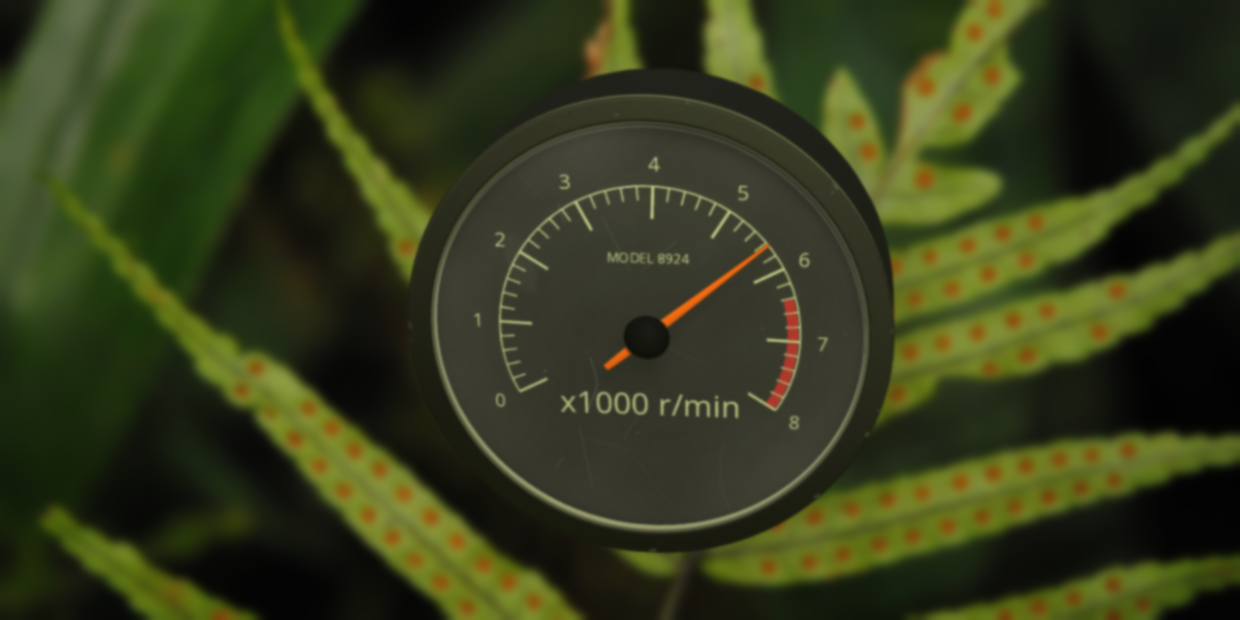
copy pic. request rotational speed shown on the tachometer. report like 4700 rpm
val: 5600 rpm
